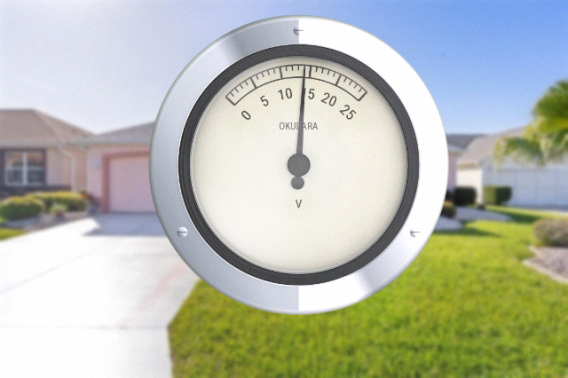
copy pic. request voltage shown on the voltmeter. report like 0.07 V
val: 14 V
